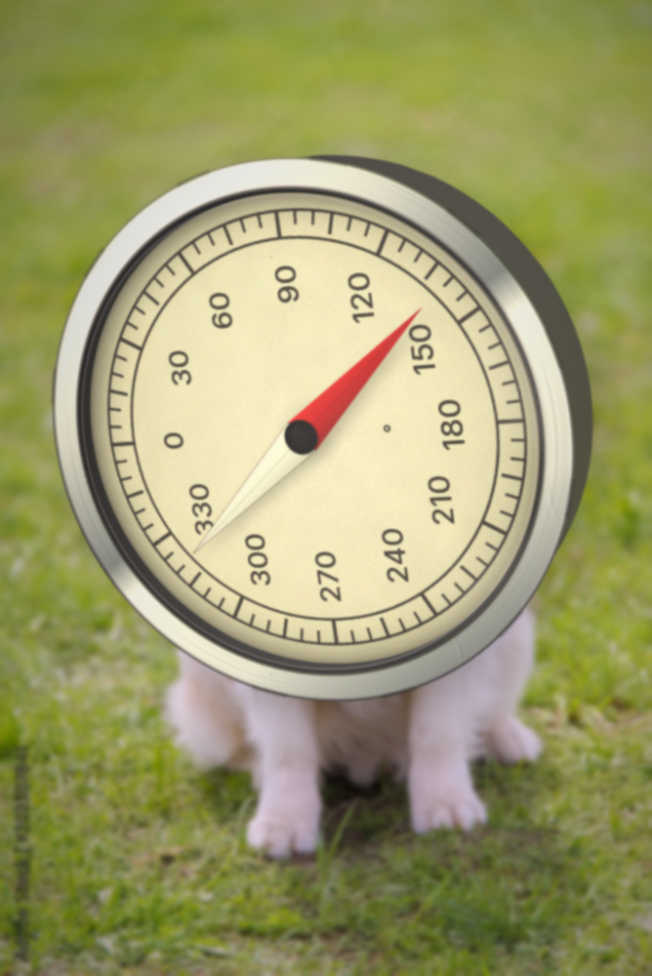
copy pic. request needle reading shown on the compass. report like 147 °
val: 140 °
